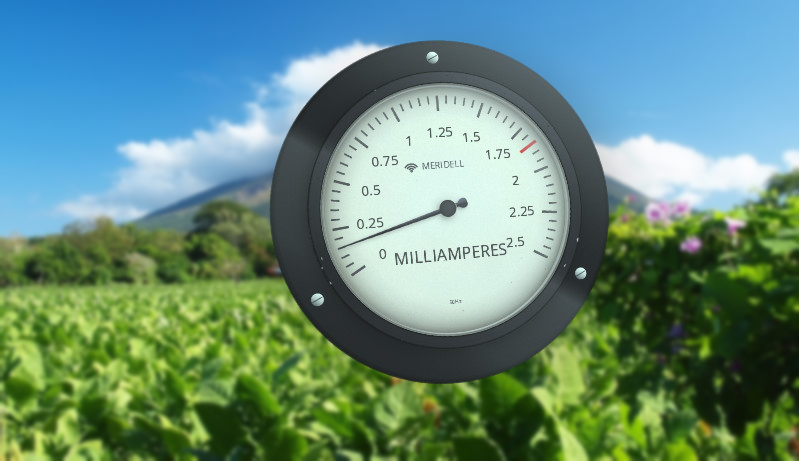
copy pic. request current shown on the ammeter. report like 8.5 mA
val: 0.15 mA
